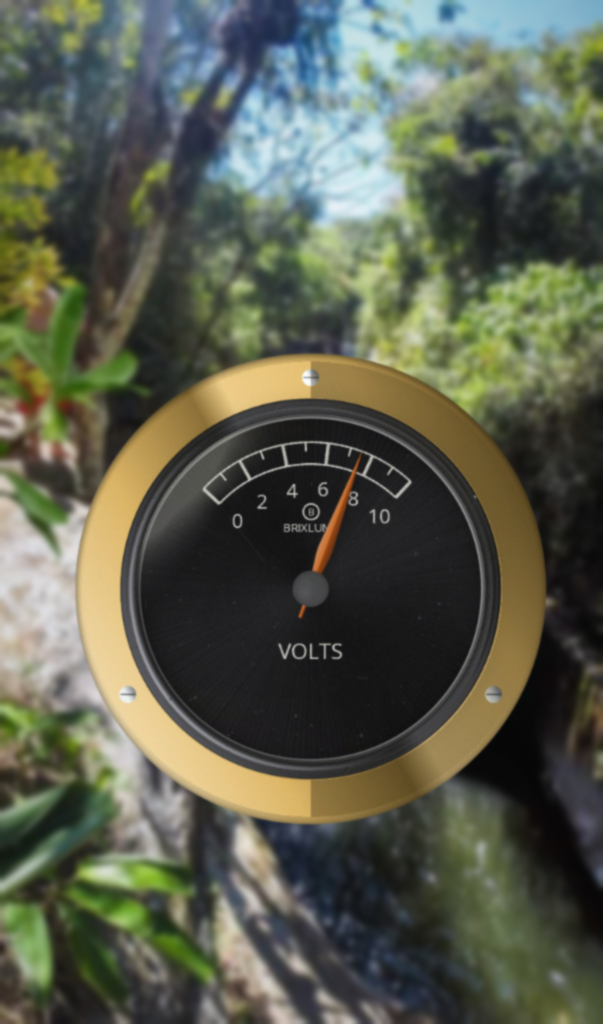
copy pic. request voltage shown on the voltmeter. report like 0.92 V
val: 7.5 V
